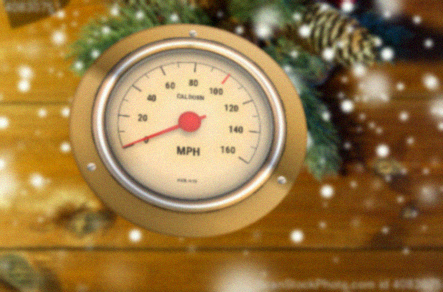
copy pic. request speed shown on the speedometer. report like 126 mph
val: 0 mph
